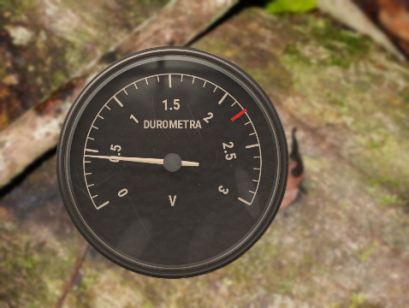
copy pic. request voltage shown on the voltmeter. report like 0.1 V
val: 0.45 V
